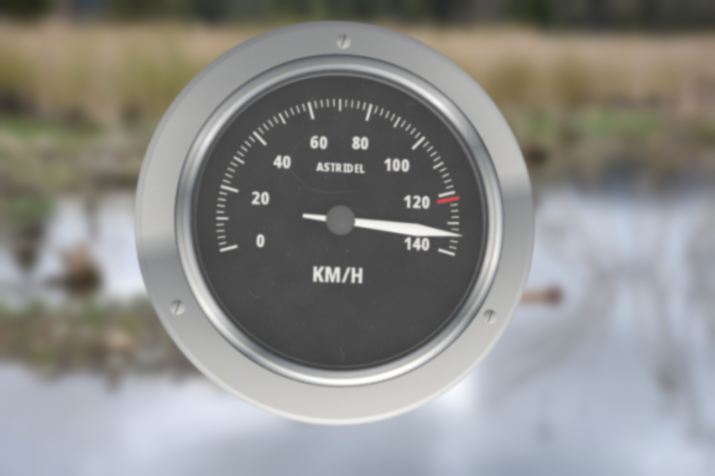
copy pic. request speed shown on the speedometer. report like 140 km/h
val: 134 km/h
